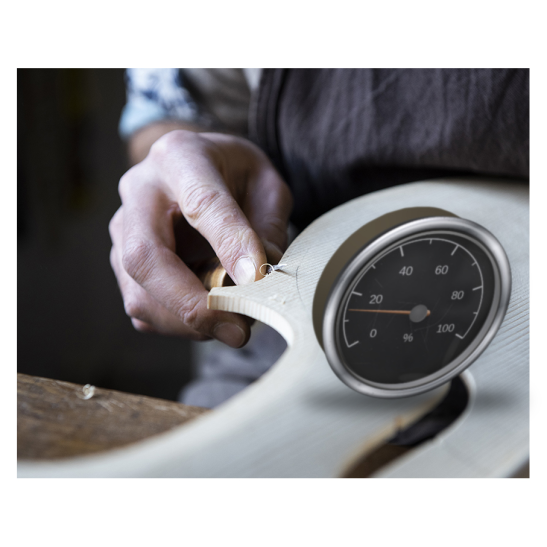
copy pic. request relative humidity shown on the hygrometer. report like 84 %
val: 15 %
